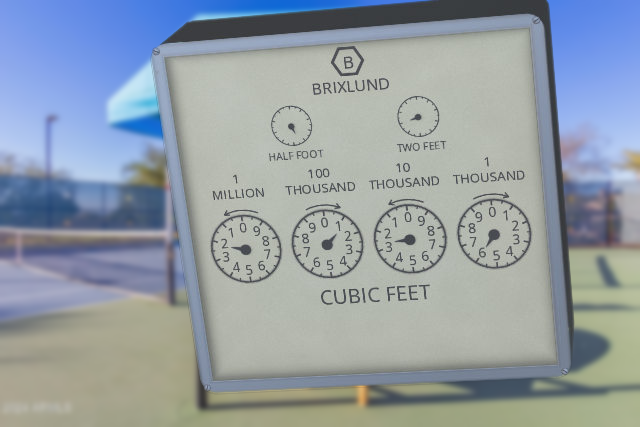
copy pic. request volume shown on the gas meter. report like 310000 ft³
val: 212600 ft³
